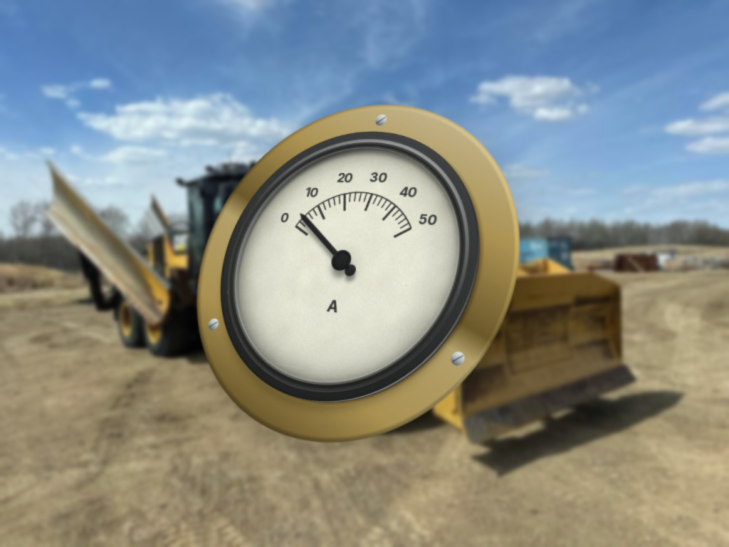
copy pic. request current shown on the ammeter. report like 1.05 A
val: 4 A
